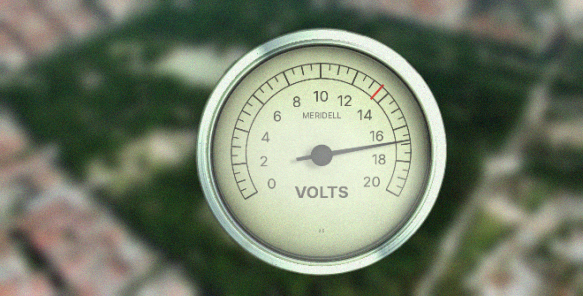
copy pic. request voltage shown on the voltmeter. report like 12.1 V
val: 16.75 V
